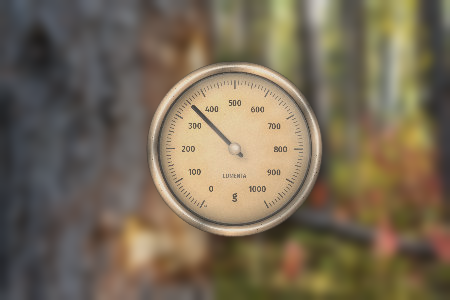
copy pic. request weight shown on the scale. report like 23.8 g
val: 350 g
